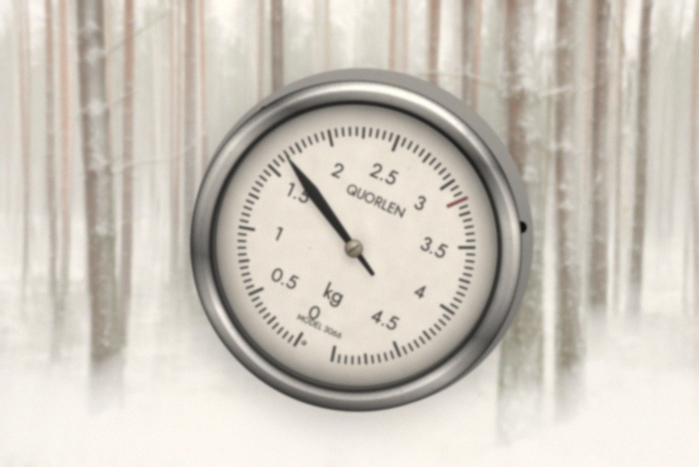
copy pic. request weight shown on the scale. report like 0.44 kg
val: 1.65 kg
